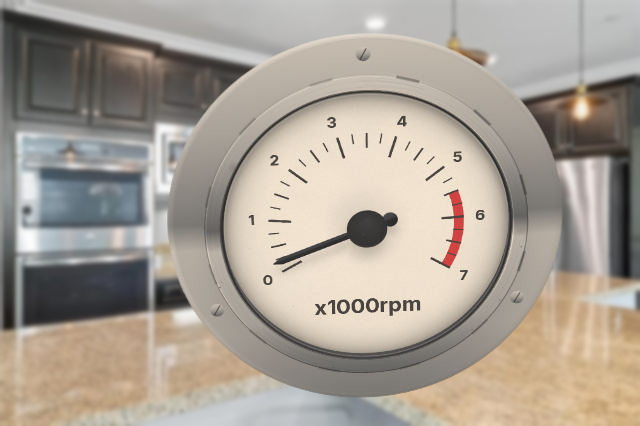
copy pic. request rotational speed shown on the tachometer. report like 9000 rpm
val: 250 rpm
